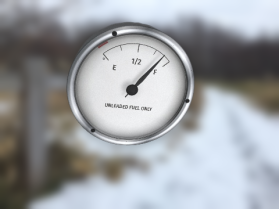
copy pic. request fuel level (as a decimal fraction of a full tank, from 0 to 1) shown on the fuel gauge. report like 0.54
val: 0.875
